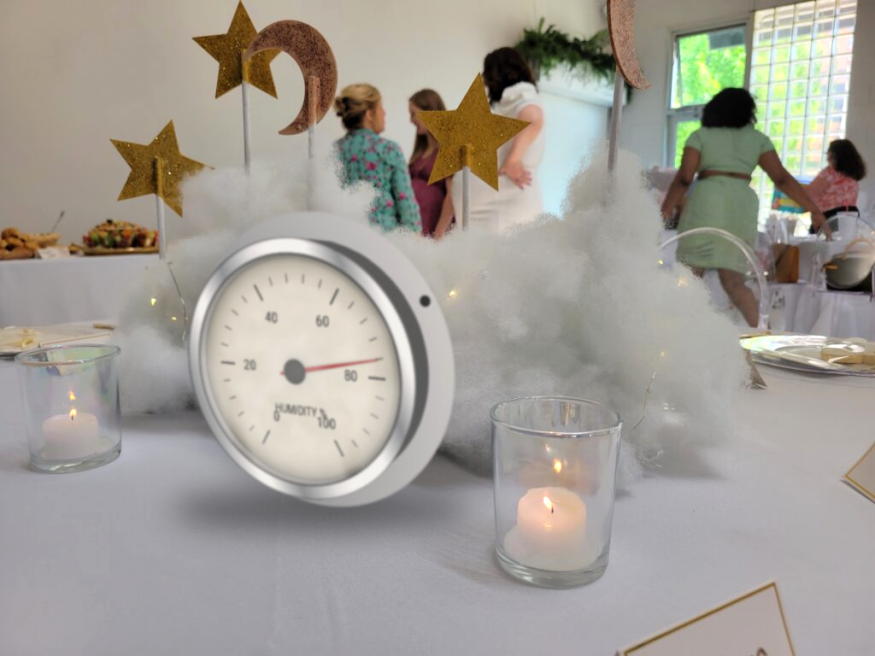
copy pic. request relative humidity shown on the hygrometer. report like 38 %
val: 76 %
